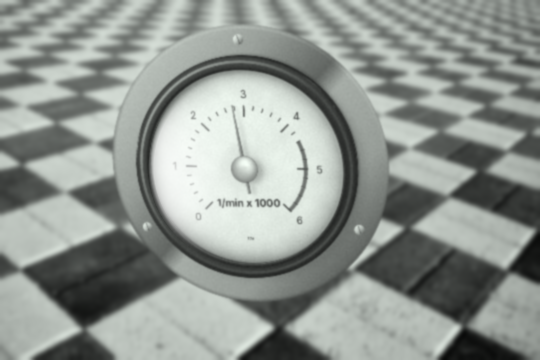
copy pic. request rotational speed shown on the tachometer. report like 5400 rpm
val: 2800 rpm
